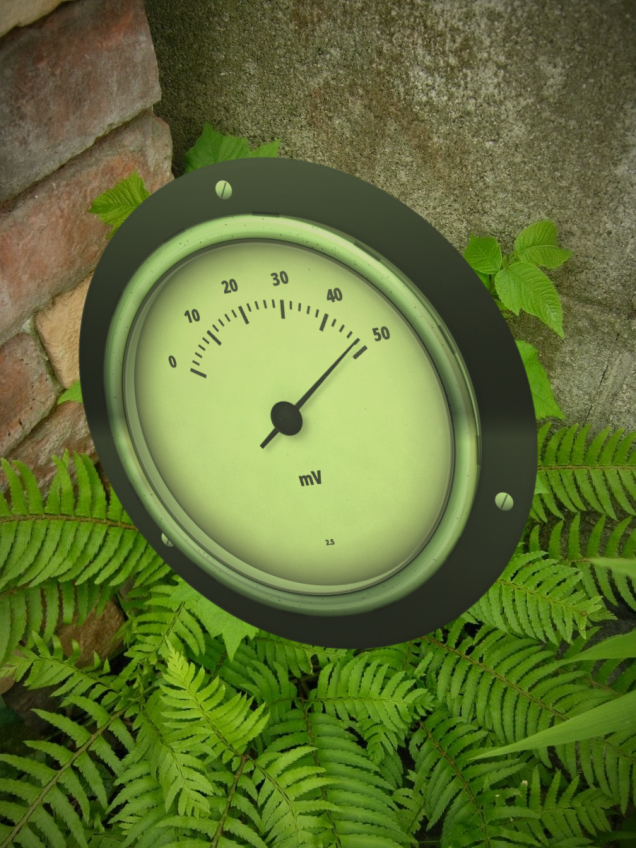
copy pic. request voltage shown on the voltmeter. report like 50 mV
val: 48 mV
